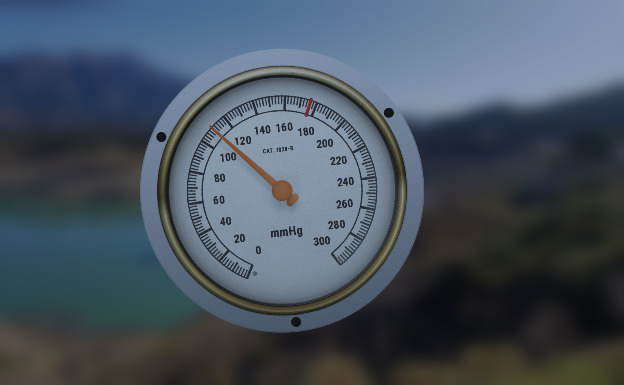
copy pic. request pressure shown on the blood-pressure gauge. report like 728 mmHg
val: 110 mmHg
